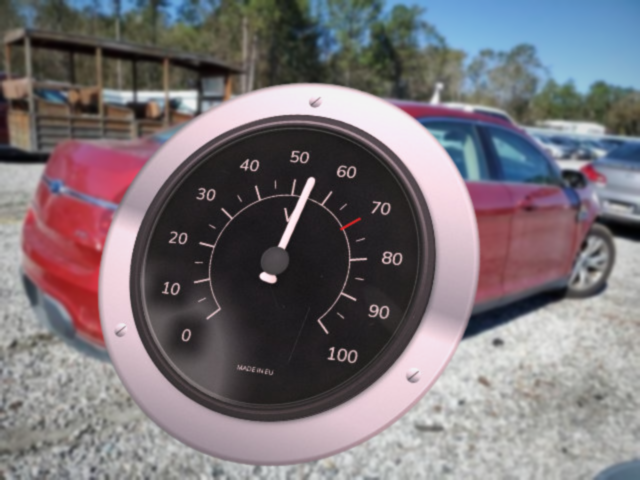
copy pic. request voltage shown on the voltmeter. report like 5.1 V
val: 55 V
